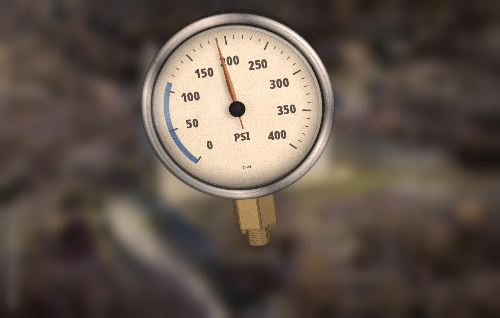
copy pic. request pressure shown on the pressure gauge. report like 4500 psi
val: 190 psi
